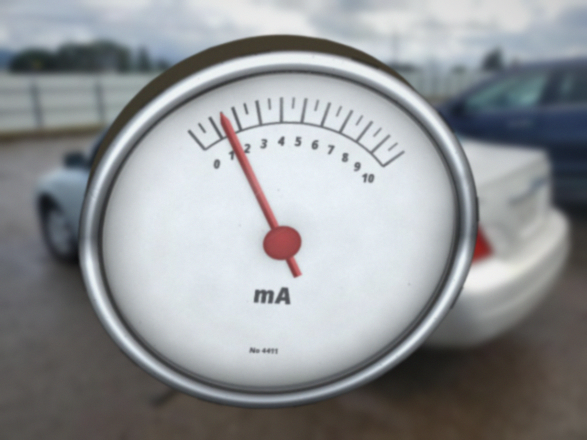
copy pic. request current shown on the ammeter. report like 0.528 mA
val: 1.5 mA
